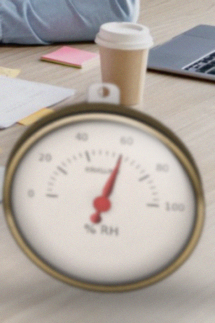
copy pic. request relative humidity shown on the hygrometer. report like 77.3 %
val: 60 %
